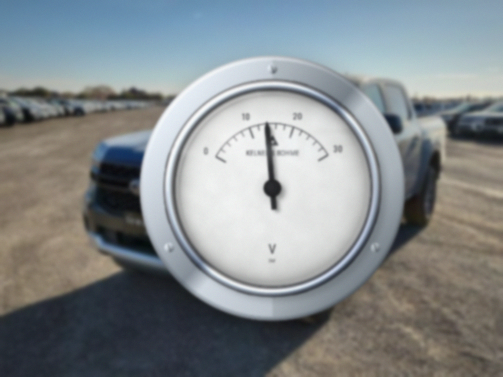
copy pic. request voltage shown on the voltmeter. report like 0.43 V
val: 14 V
